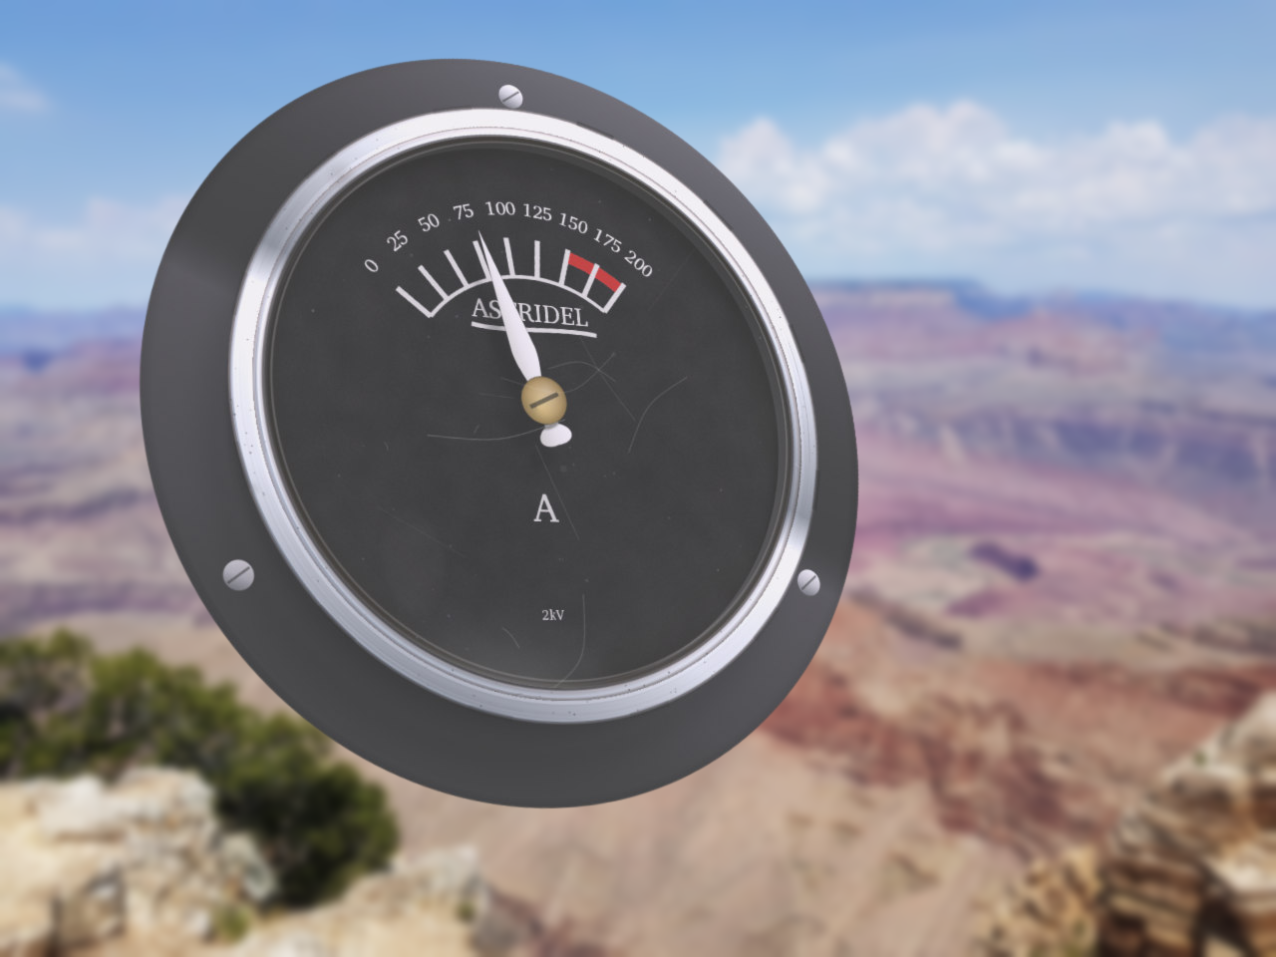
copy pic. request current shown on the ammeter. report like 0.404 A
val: 75 A
